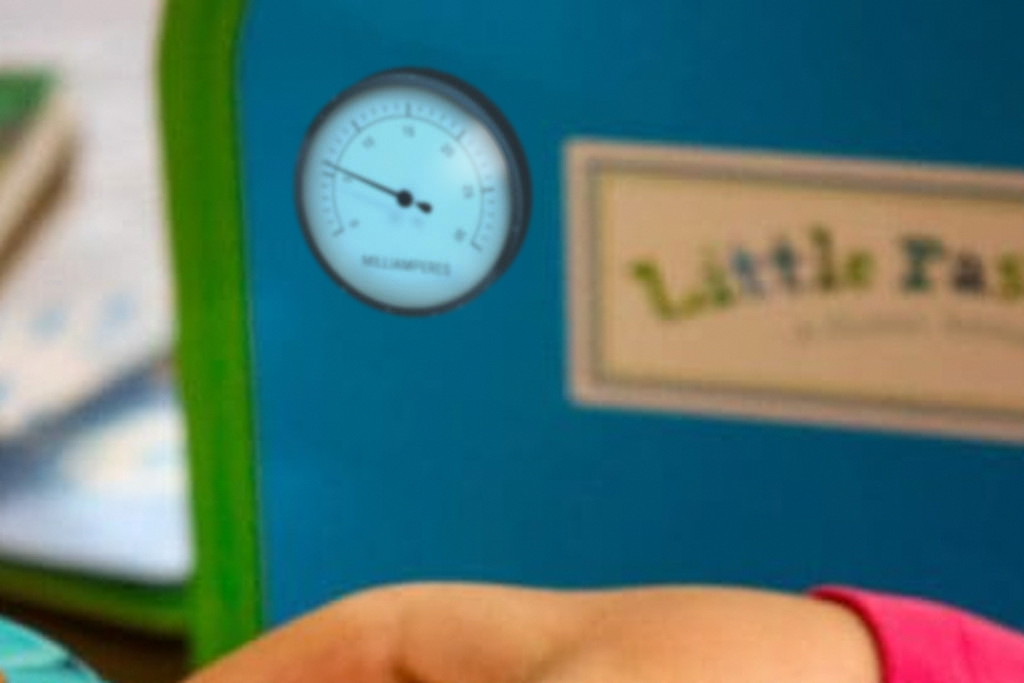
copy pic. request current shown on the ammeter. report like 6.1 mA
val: 6 mA
